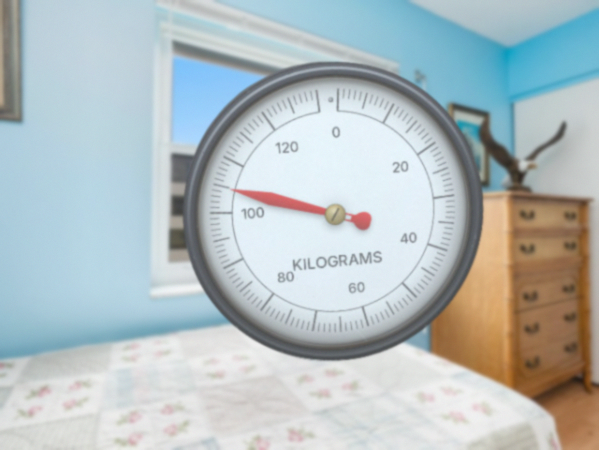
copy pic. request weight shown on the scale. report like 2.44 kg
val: 105 kg
